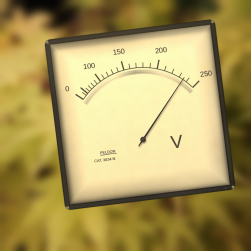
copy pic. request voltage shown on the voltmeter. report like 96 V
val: 235 V
